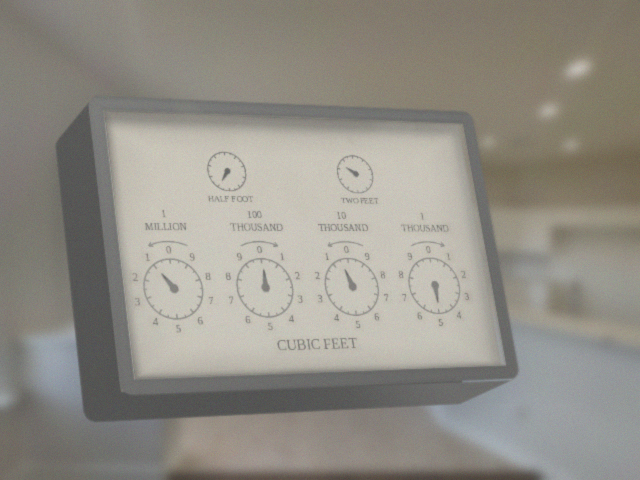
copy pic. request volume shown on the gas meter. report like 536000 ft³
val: 100500 ft³
